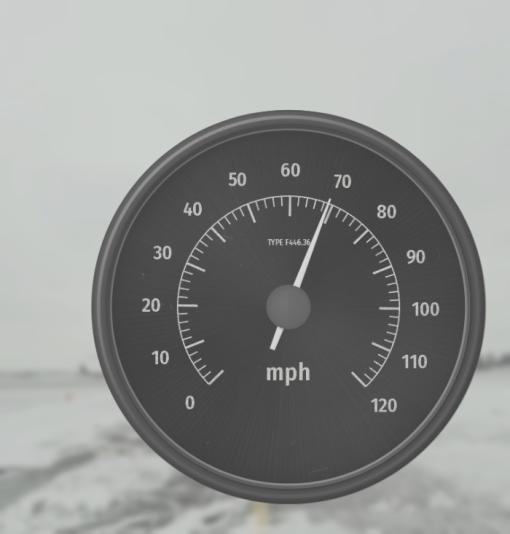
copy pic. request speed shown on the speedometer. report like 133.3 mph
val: 69 mph
